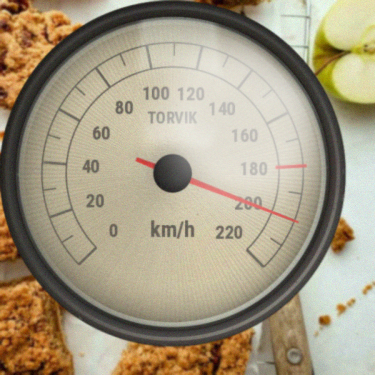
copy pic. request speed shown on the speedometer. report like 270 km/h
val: 200 km/h
